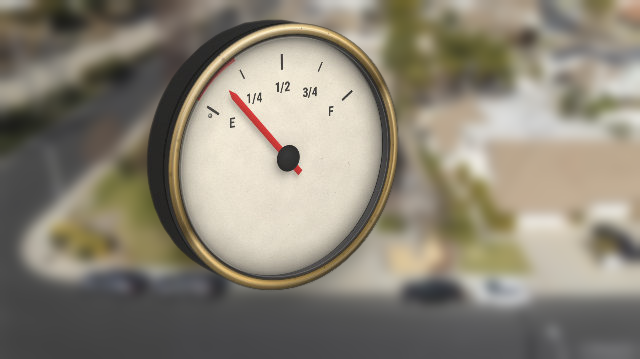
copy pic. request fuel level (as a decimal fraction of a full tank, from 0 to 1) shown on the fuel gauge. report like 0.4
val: 0.125
